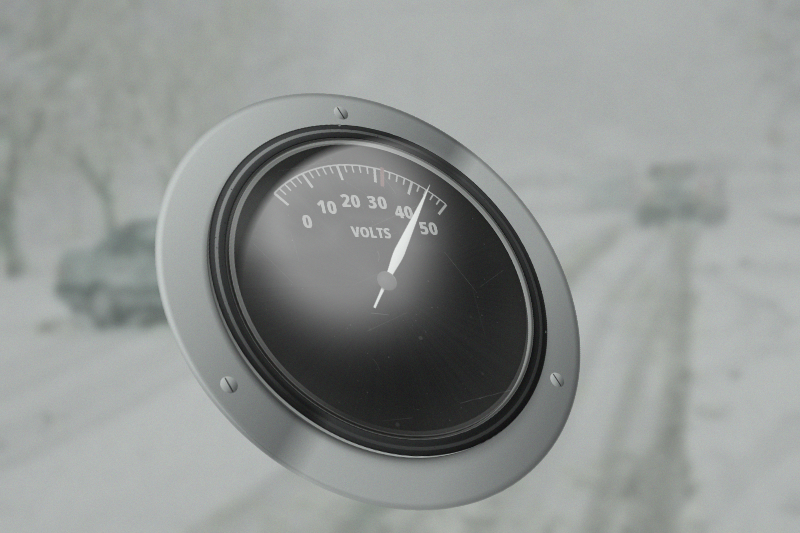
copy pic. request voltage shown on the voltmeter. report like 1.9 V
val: 44 V
